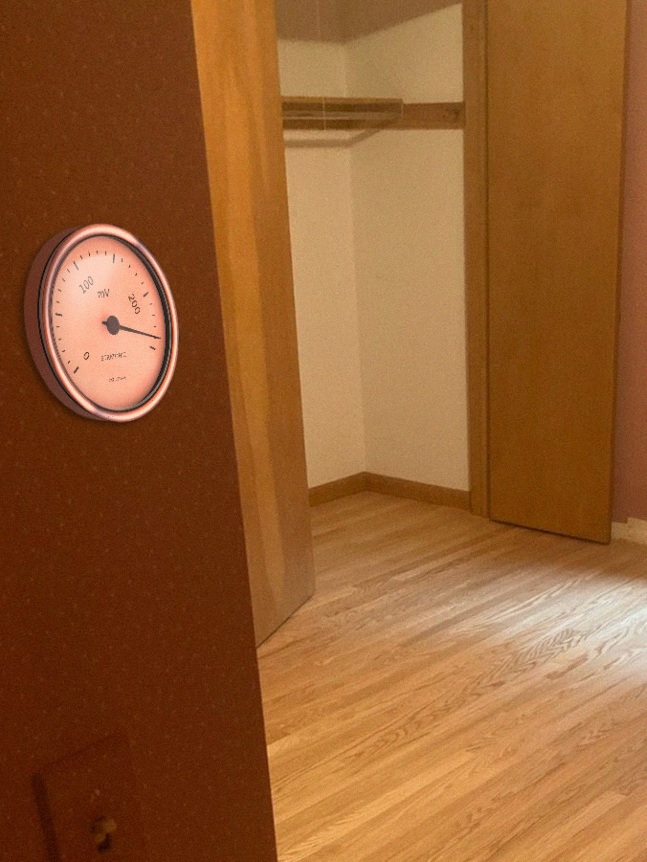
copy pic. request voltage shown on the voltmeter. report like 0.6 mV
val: 240 mV
